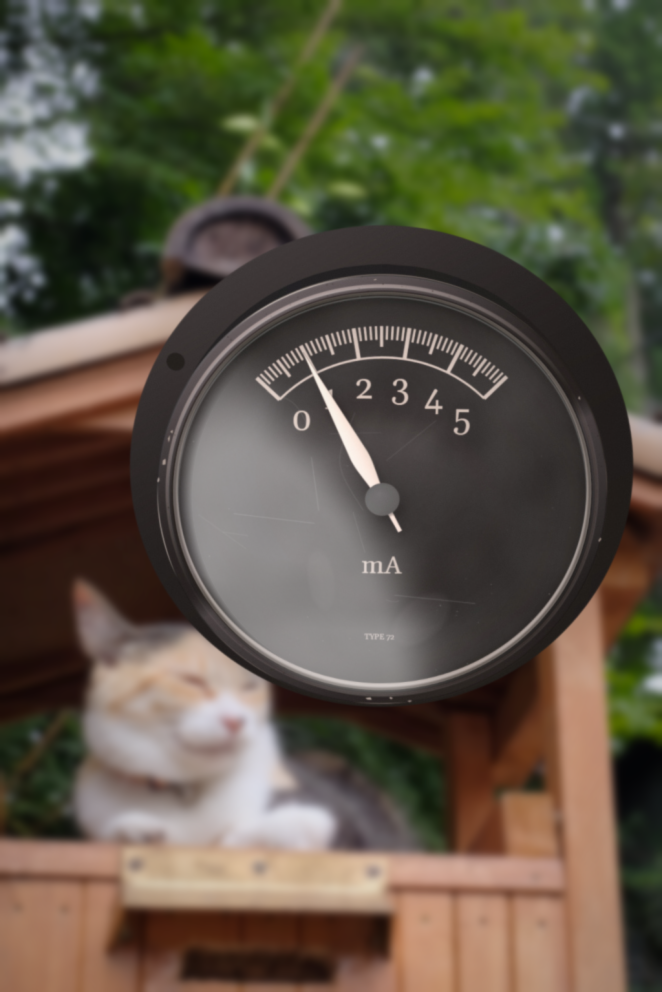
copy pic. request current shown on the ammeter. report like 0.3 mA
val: 1 mA
